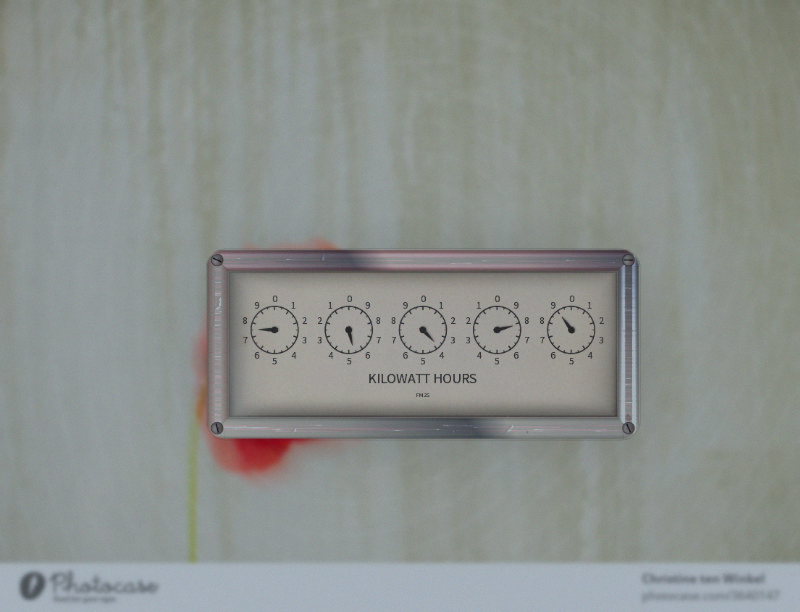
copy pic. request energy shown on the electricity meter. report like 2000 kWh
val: 75379 kWh
